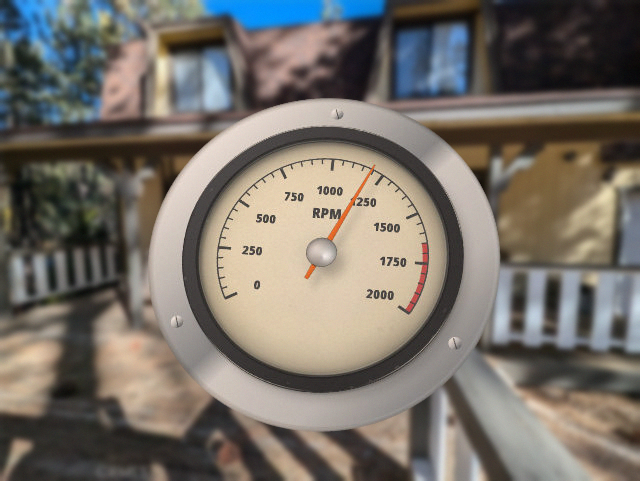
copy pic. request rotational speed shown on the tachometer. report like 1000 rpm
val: 1200 rpm
